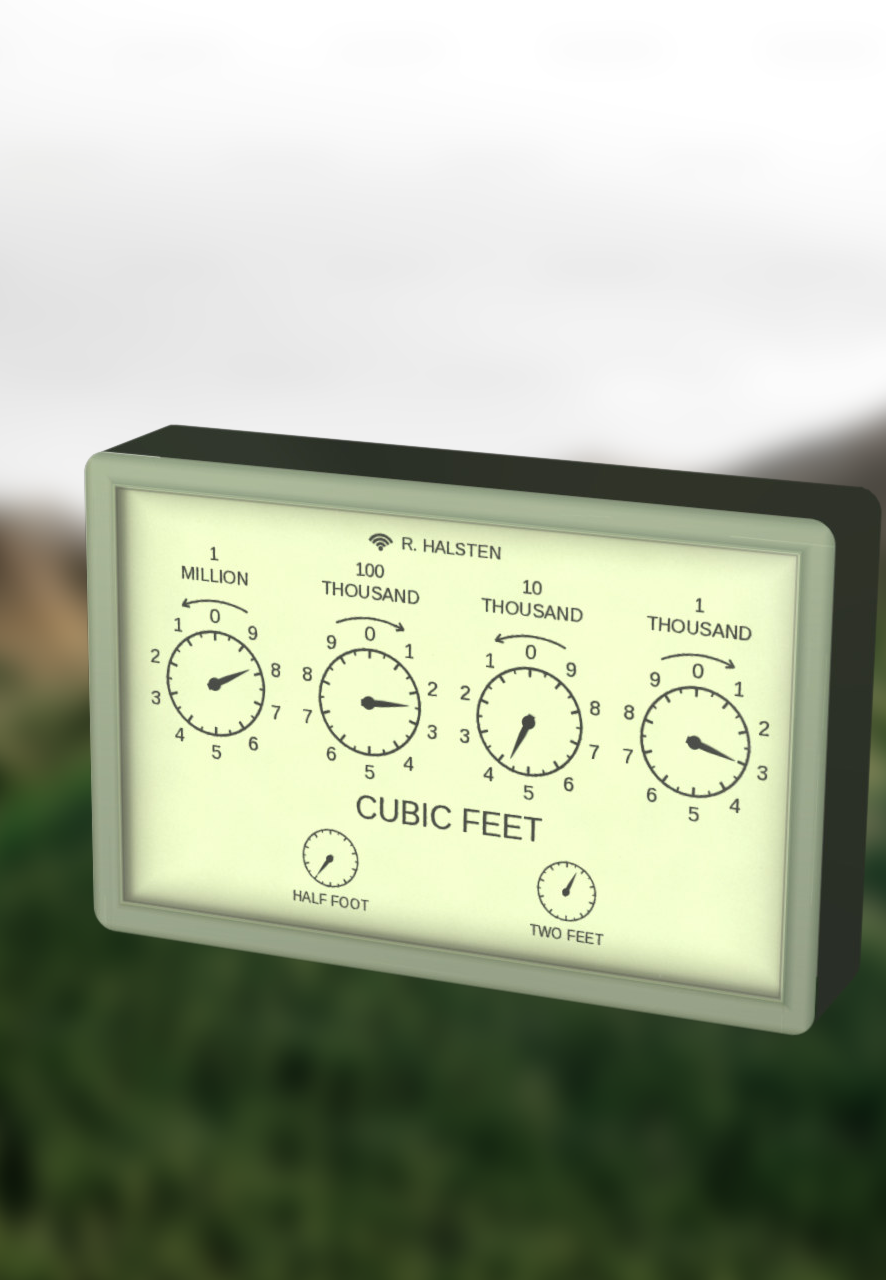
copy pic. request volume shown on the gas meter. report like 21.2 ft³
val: 824300 ft³
